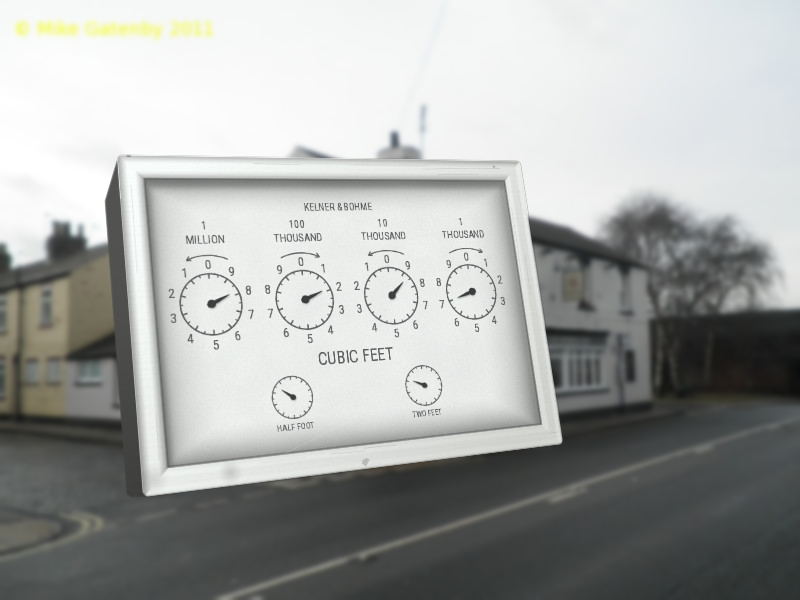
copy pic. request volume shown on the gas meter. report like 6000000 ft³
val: 818700 ft³
